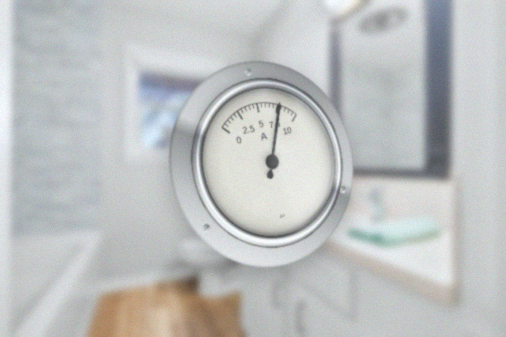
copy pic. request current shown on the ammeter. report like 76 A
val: 7.5 A
